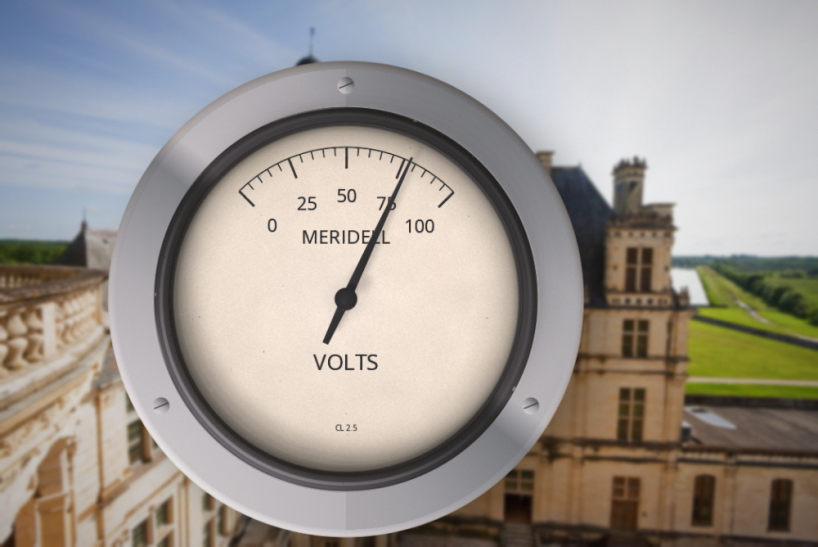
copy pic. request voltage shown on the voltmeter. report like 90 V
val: 77.5 V
